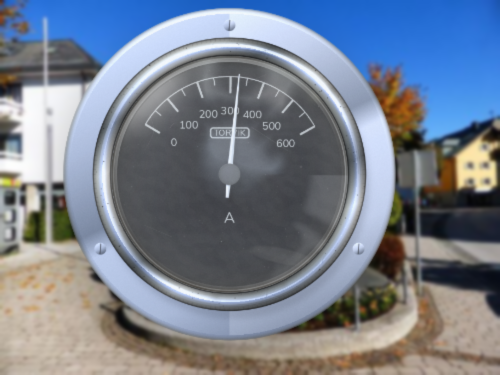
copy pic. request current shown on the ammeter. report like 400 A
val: 325 A
